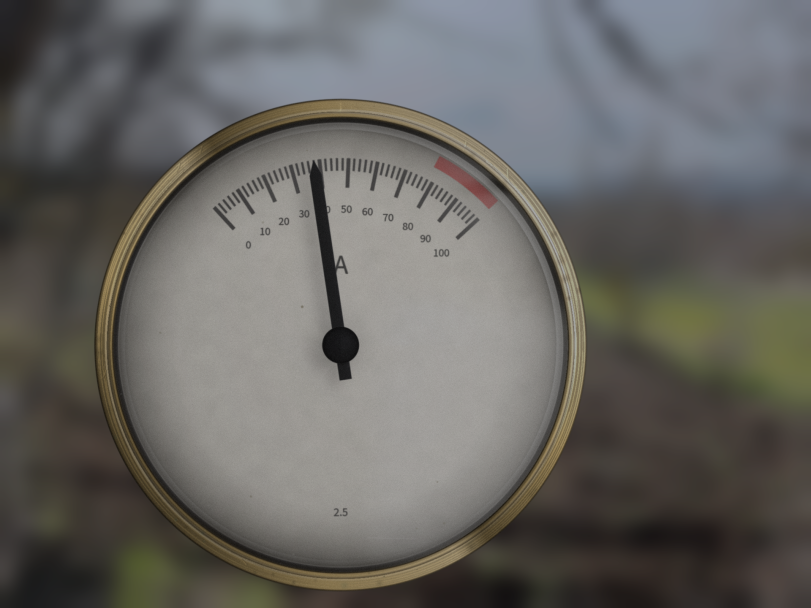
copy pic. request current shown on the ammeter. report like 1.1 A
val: 38 A
